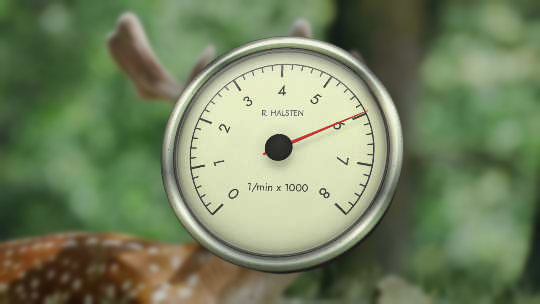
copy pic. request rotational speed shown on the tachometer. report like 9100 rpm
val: 6000 rpm
